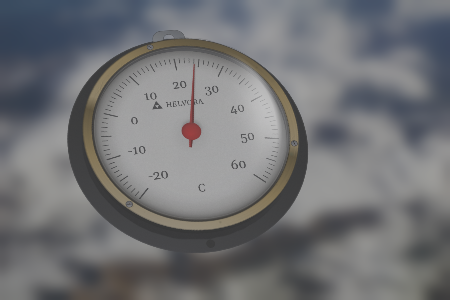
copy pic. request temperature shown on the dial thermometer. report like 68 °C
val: 24 °C
